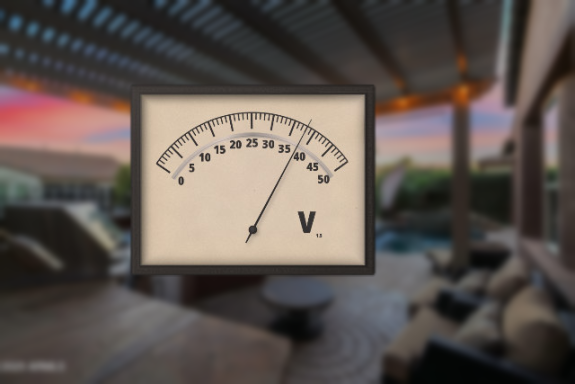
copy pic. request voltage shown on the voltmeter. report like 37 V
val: 38 V
